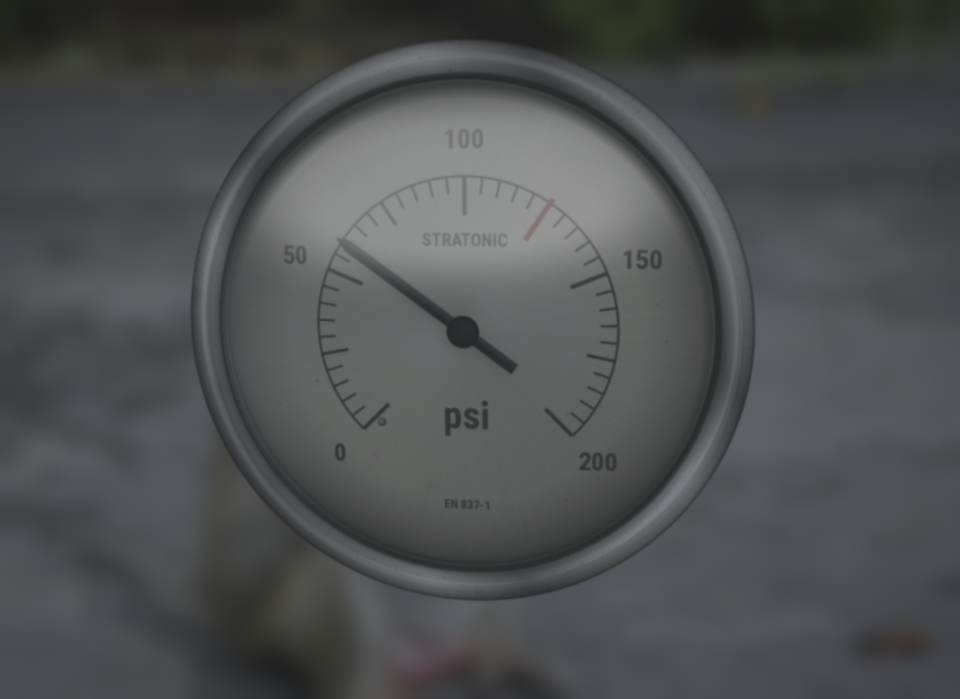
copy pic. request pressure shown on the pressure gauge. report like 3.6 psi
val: 60 psi
